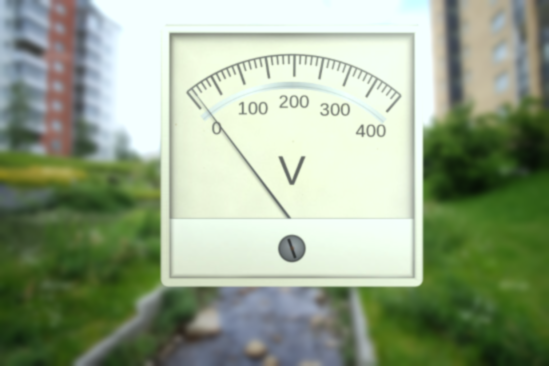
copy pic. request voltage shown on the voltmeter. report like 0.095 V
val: 10 V
